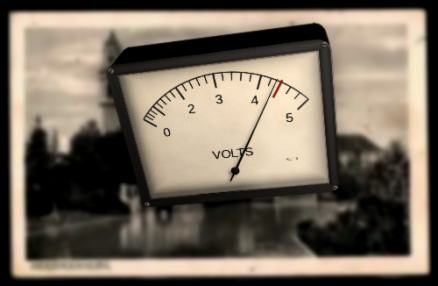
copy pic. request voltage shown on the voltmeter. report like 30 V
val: 4.3 V
